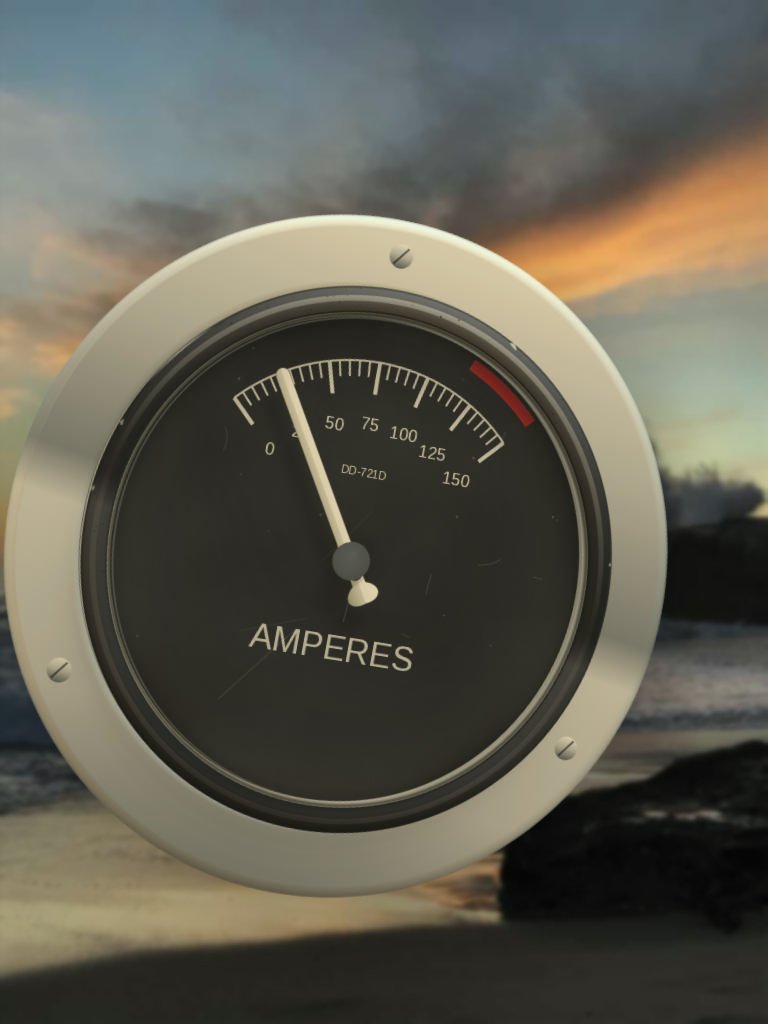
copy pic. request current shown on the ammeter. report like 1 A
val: 25 A
